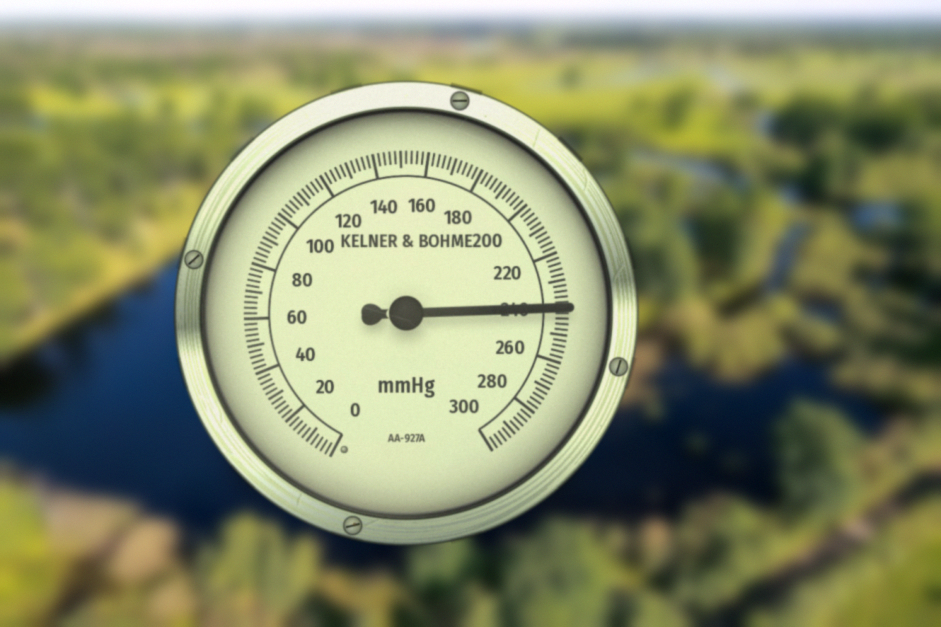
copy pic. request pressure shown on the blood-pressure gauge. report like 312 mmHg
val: 240 mmHg
